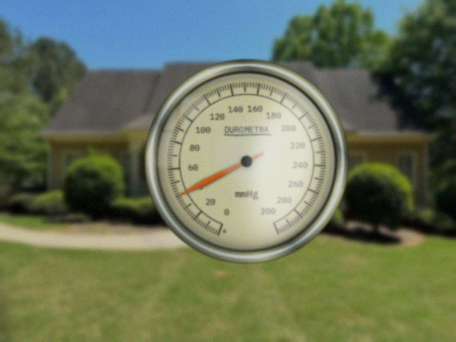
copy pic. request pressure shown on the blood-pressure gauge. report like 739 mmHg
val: 40 mmHg
